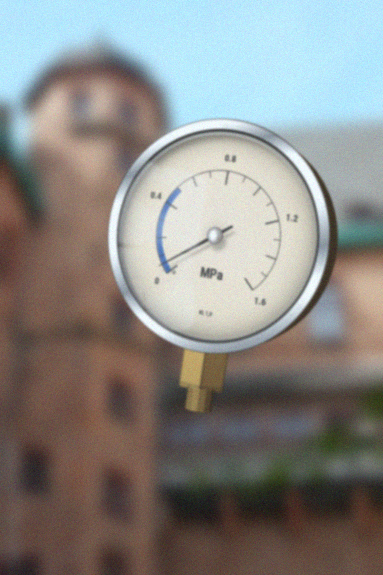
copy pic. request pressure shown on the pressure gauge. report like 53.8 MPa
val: 0.05 MPa
